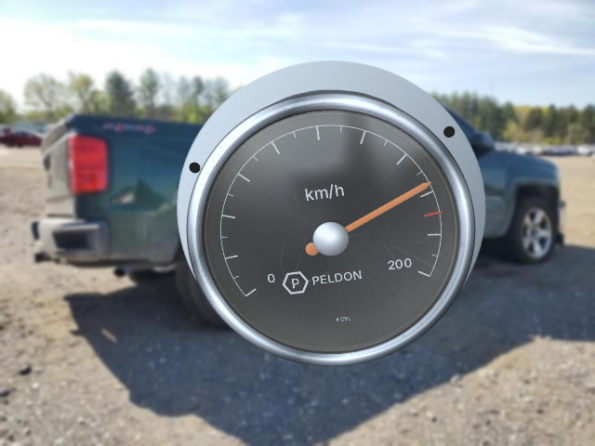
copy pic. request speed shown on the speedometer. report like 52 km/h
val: 155 km/h
